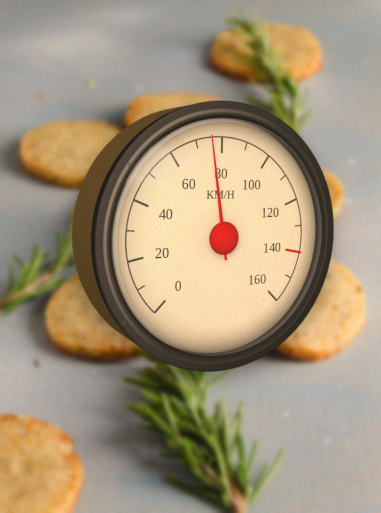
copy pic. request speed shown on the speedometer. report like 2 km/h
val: 75 km/h
